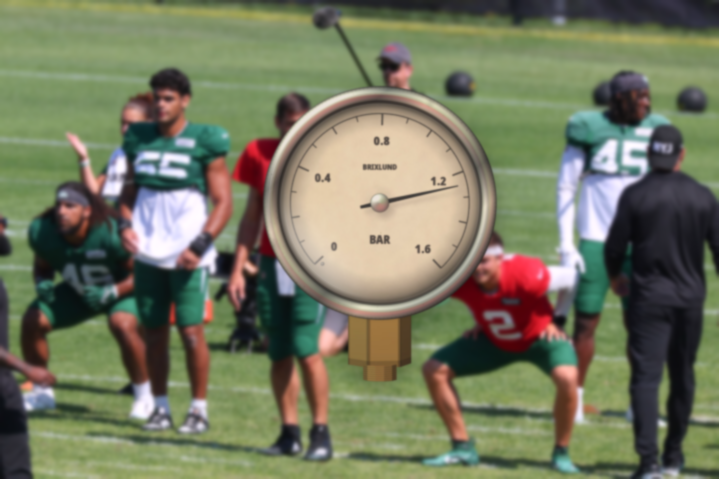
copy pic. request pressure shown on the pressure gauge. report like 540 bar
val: 1.25 bar
